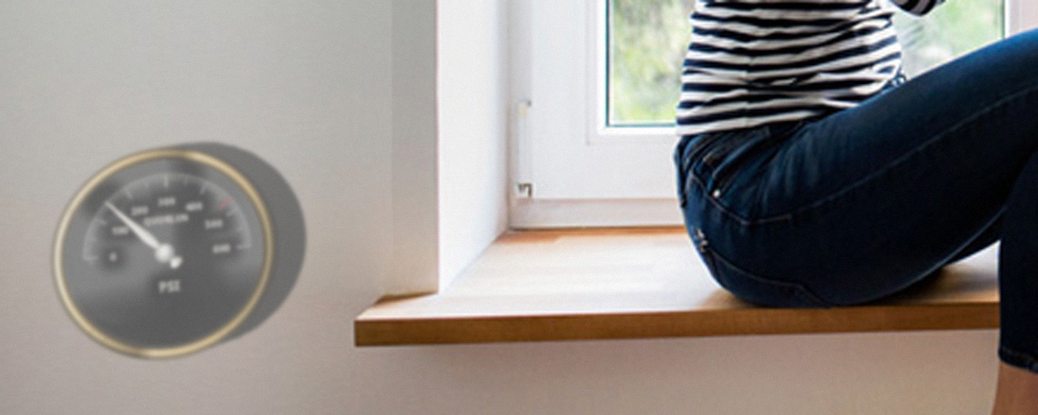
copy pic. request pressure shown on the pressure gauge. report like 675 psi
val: 150 psi
